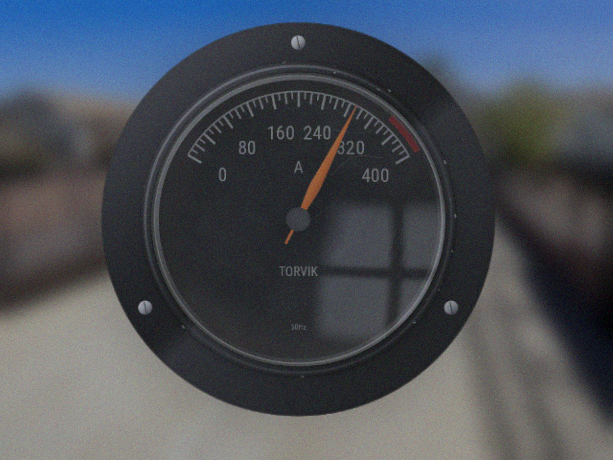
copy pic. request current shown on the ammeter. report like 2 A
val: 290 A
